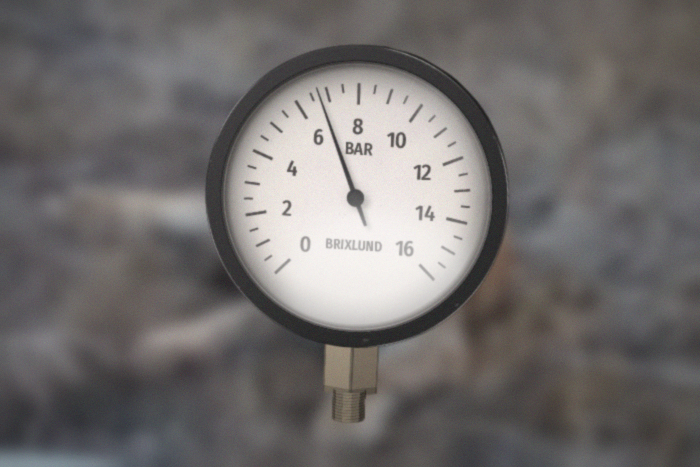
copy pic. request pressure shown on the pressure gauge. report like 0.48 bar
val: 6.75 bar
